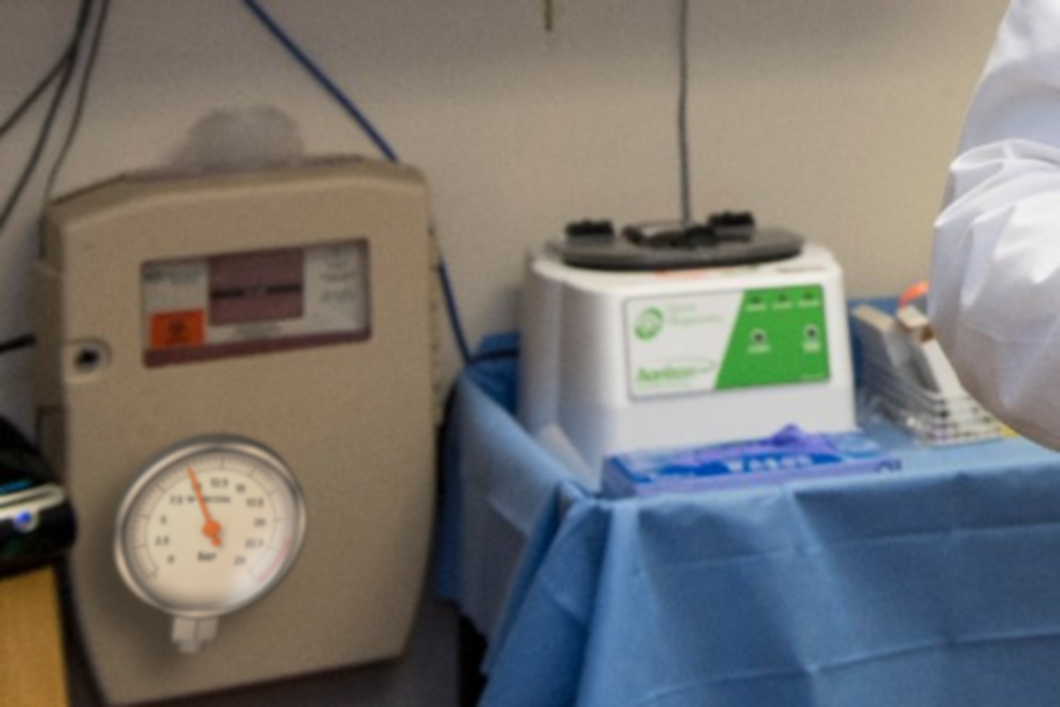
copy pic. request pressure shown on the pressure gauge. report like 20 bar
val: 10 bar
